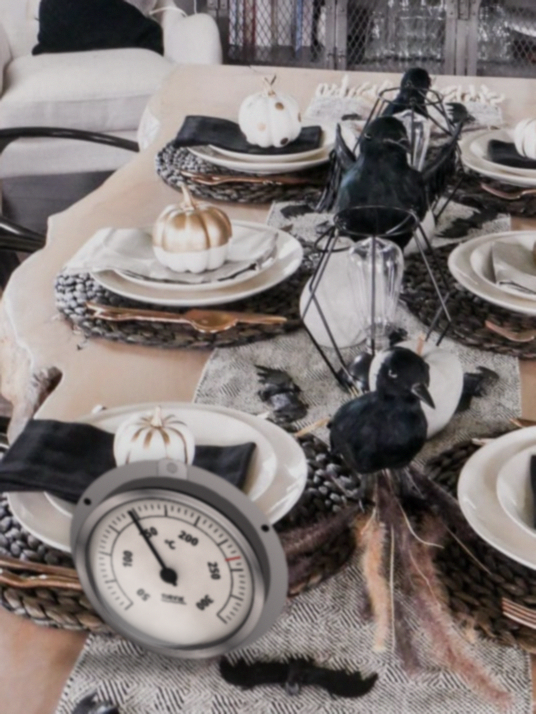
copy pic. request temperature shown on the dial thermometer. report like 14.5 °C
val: 150 °C
